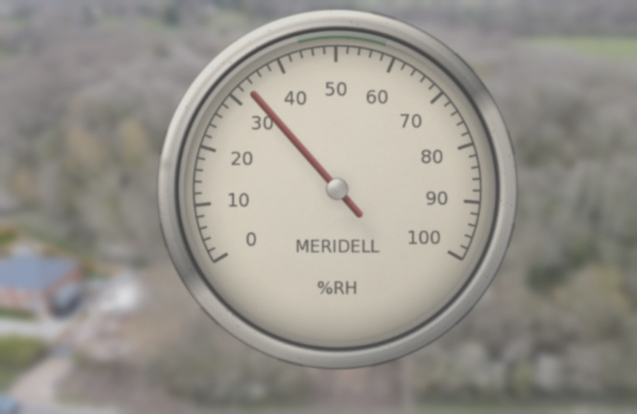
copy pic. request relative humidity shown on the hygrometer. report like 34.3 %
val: 33 %
